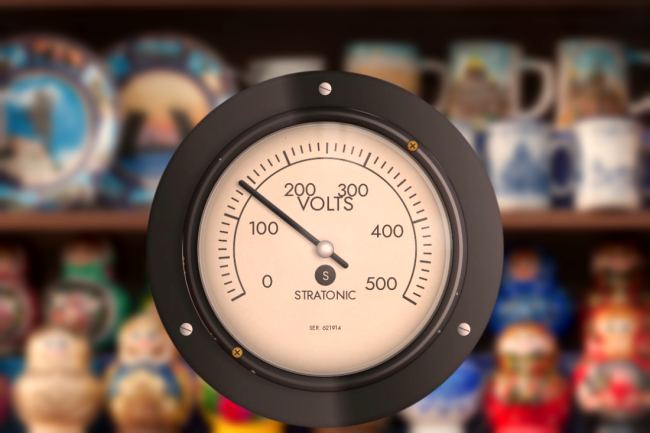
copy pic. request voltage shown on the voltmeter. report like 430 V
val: 140 V
